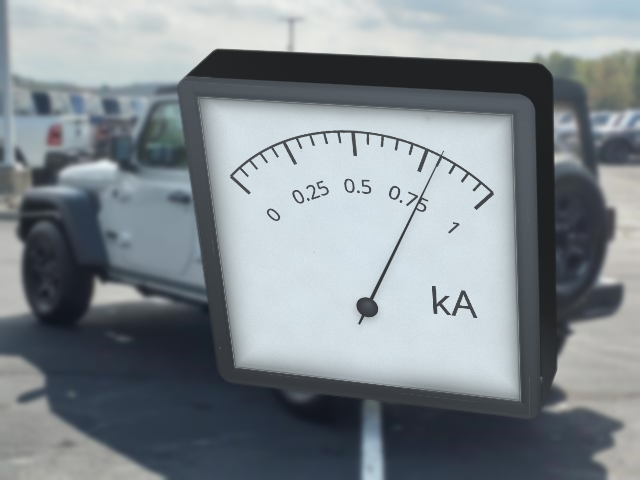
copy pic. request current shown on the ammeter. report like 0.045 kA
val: 0.8 kA
